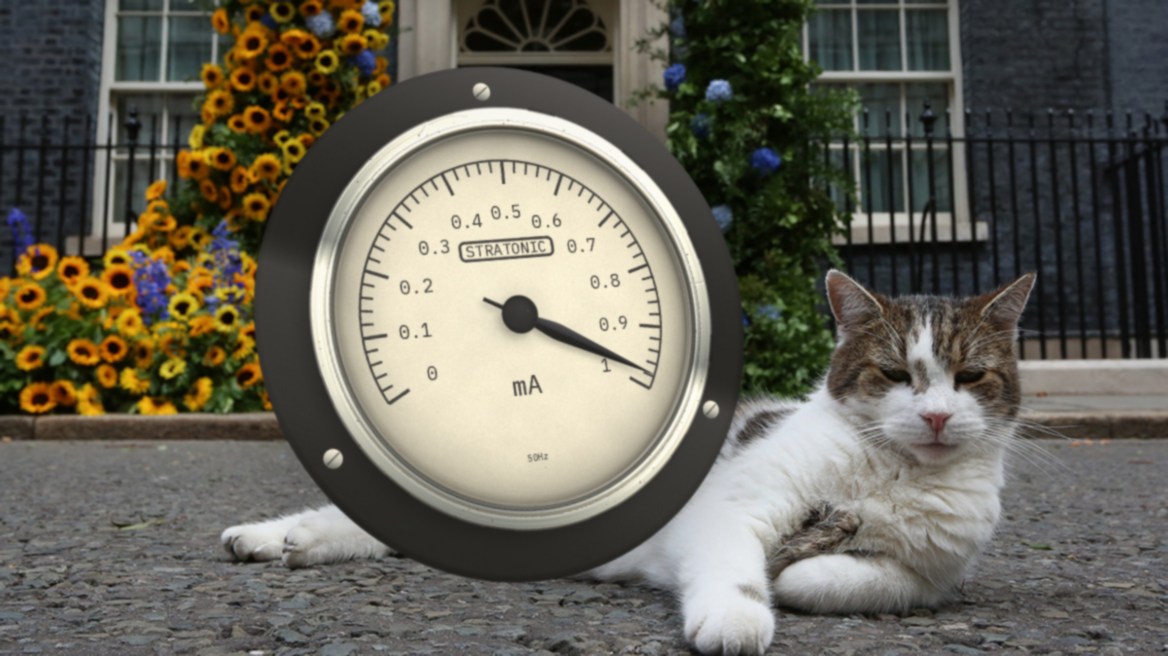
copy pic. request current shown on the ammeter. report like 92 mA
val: 0.98 mA
